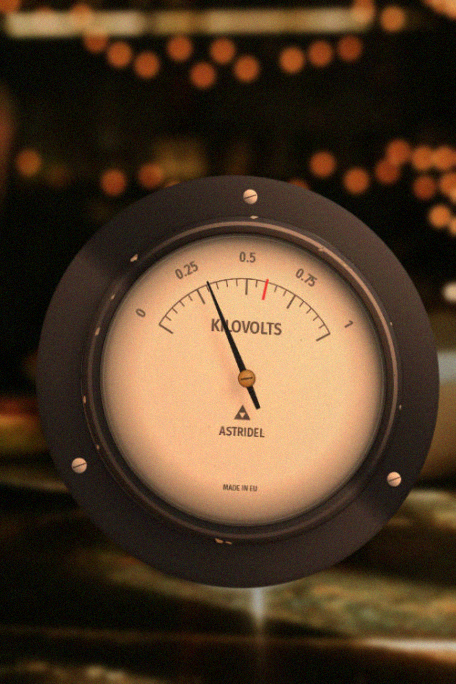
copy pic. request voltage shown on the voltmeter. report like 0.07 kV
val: 0.3 kV
